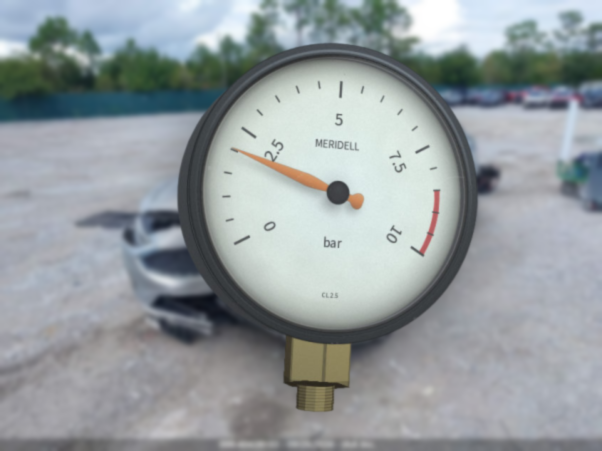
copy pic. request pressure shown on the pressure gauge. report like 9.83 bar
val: 2 bar
